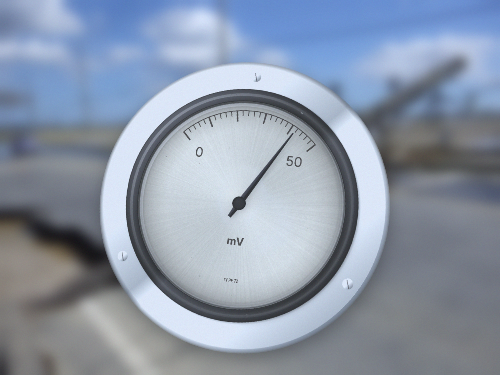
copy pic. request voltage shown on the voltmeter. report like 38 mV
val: 42 mV
